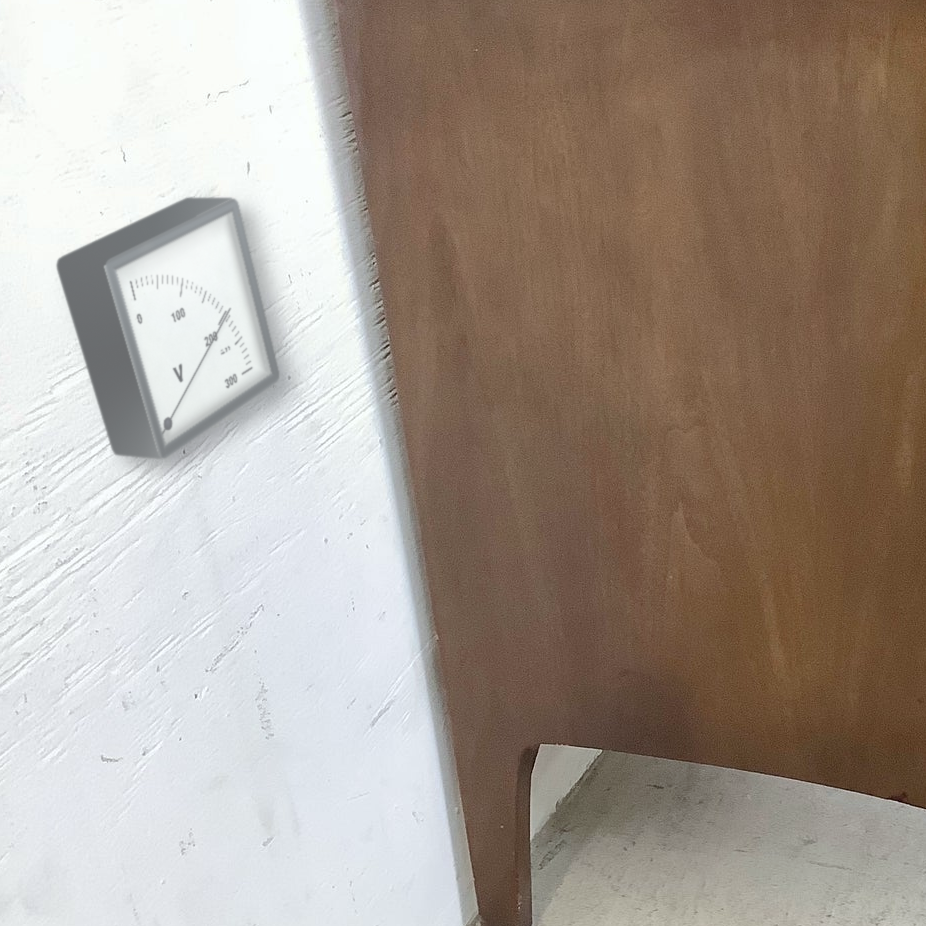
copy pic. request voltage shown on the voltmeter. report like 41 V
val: 200 V
